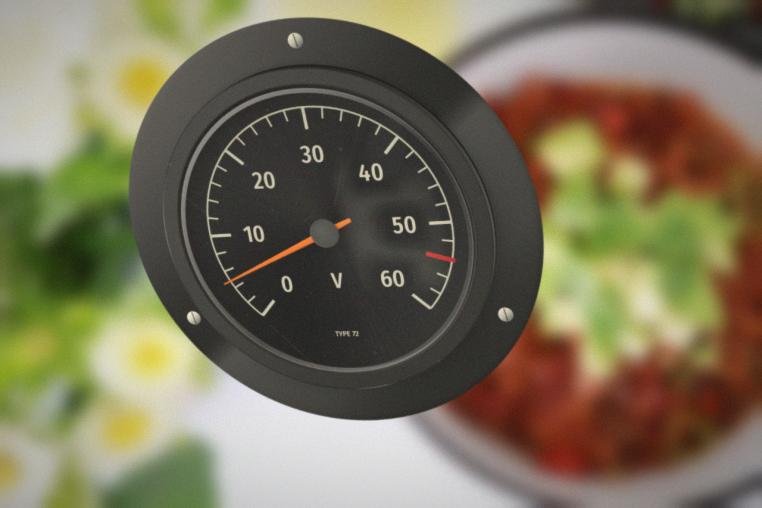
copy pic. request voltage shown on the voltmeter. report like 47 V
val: 5 V
